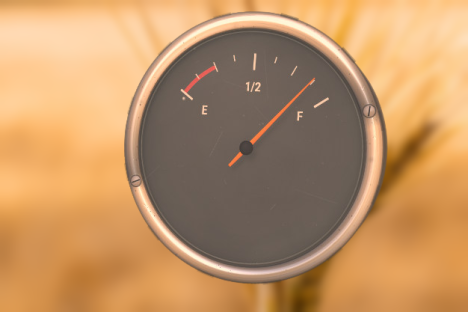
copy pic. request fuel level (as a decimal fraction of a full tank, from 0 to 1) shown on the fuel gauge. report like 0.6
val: 0.875
